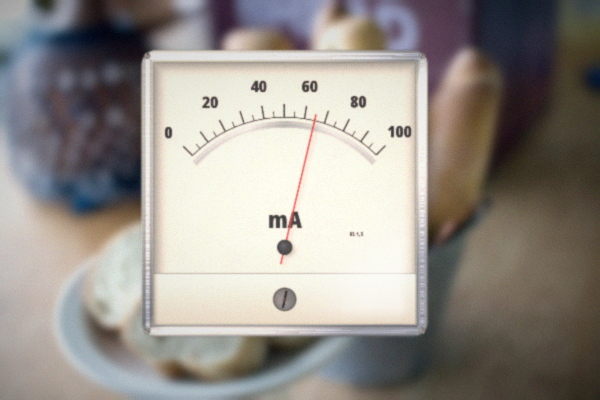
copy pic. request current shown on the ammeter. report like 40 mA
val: 65 mA
